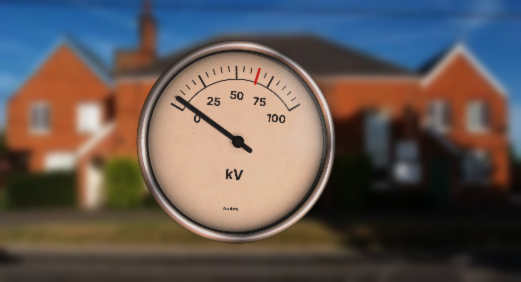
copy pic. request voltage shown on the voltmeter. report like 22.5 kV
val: 5 kV
